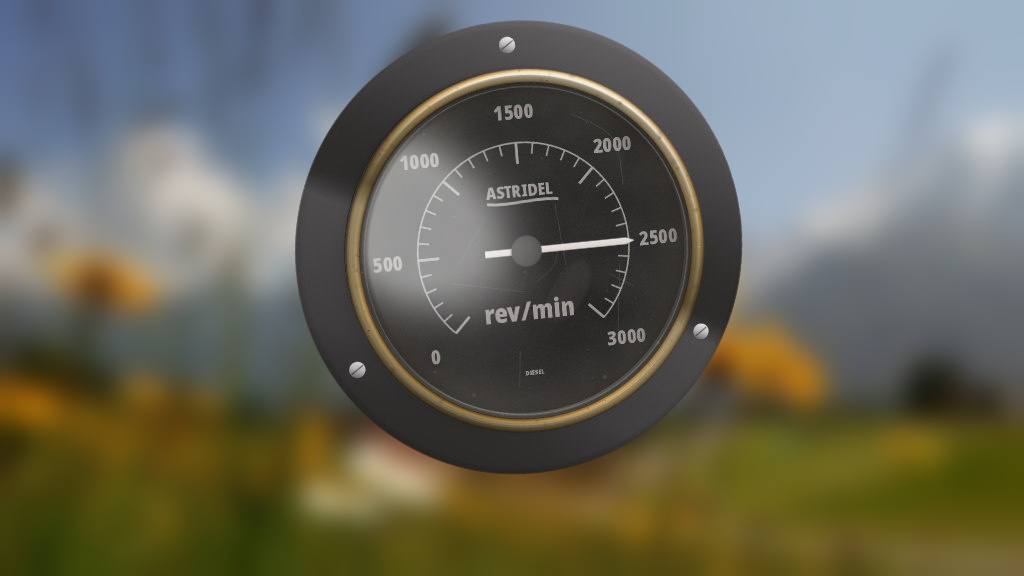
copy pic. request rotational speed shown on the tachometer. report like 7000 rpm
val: 2500 rpm
